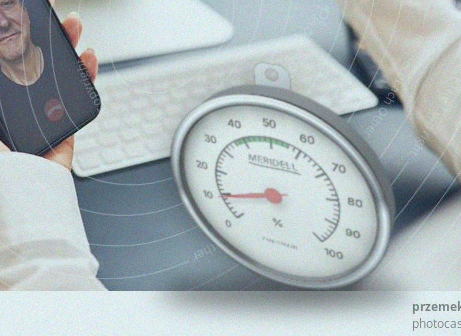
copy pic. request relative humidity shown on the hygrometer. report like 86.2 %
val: 10 %
